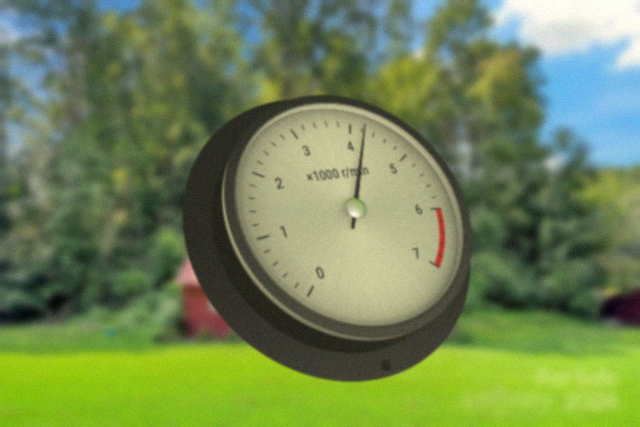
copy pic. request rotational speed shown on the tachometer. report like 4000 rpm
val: 4200 rpm
